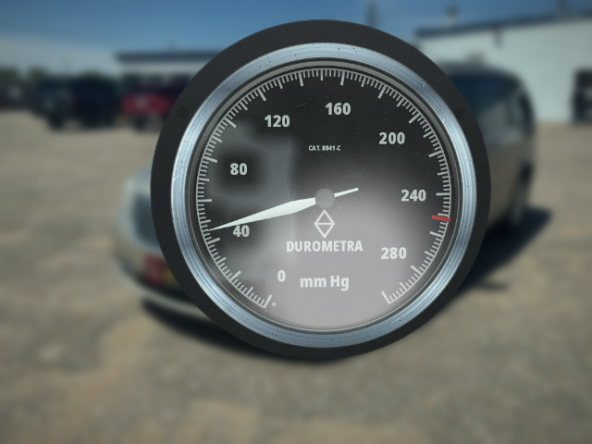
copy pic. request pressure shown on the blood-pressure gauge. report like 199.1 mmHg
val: 46 mmHg
